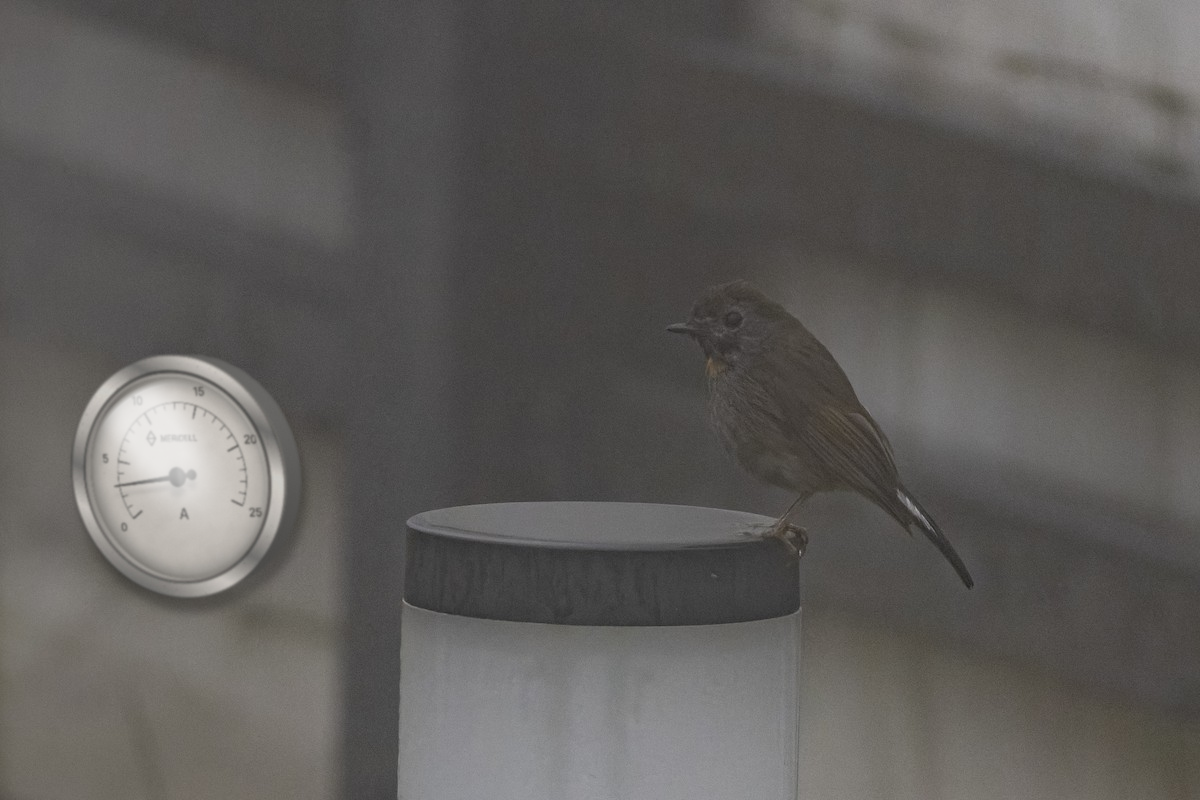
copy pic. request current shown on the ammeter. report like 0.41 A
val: 3 A
